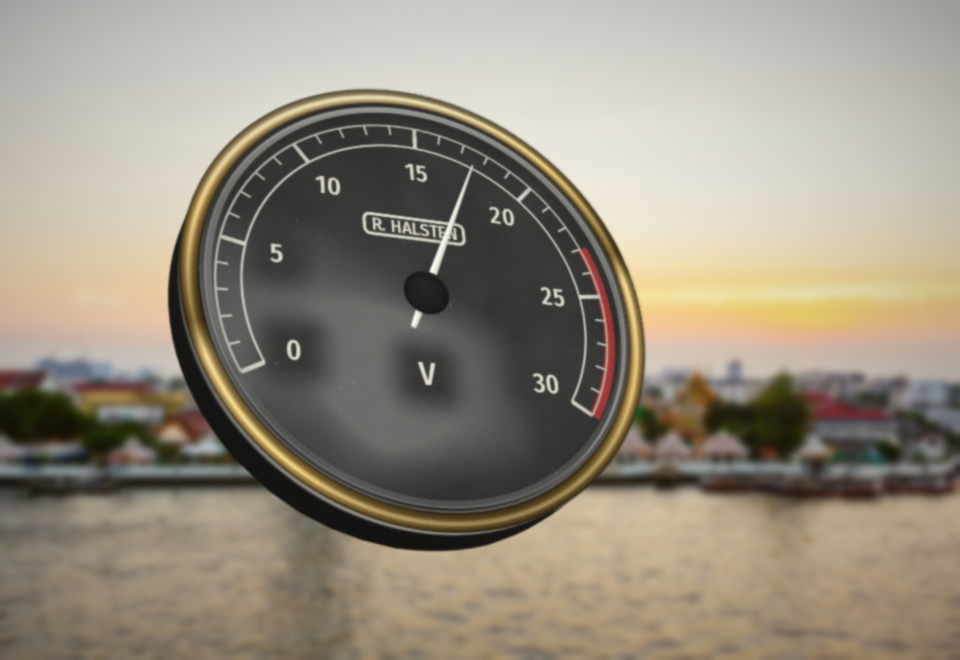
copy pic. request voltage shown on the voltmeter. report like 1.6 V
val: 17.5 V
